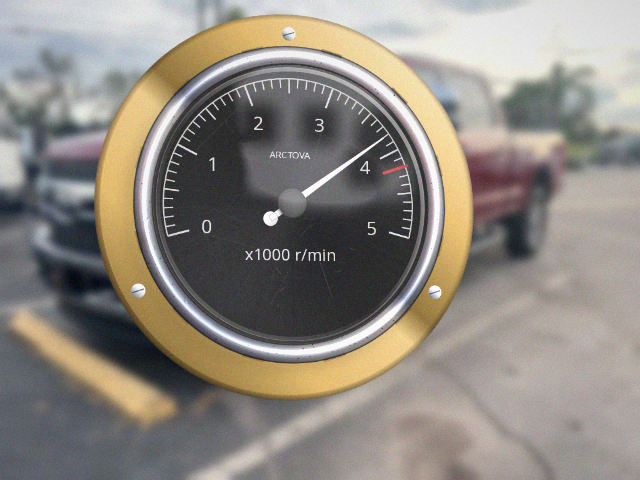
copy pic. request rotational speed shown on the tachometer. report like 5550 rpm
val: 3800 rpm
